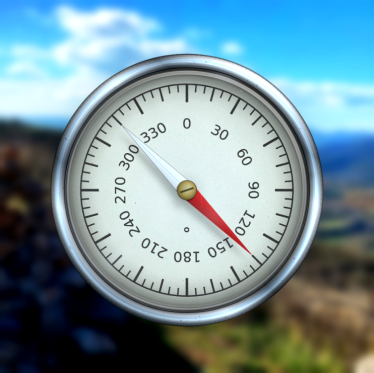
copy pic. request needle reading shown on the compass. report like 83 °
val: 135 °
